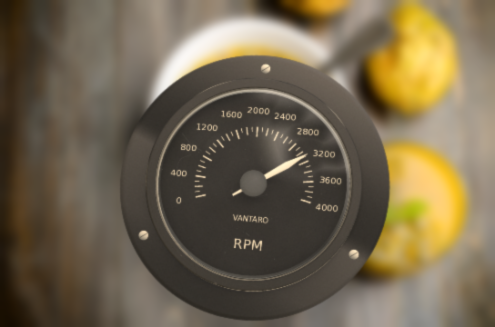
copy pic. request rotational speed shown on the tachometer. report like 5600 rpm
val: 3100 rpm
